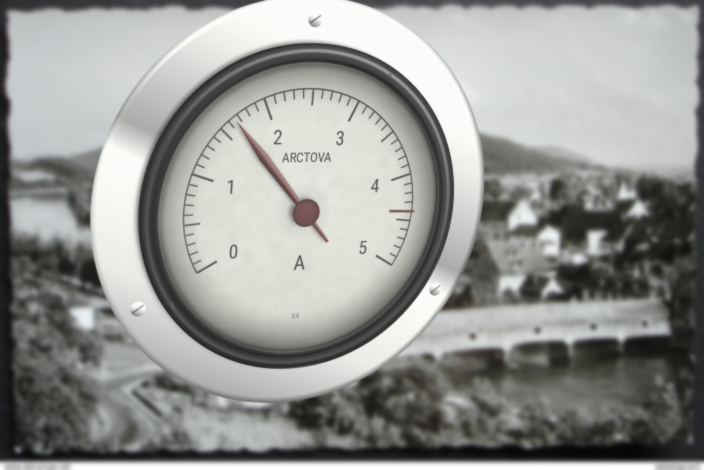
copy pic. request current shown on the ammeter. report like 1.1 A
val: 1.65 A
